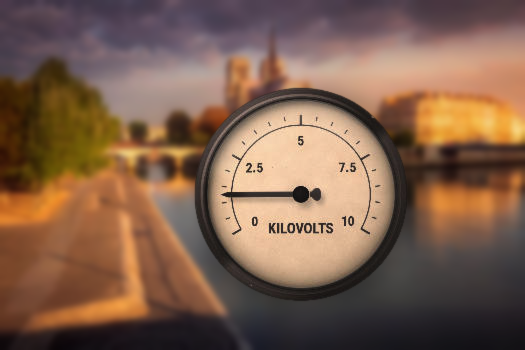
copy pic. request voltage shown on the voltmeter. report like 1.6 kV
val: 1.25 kV
